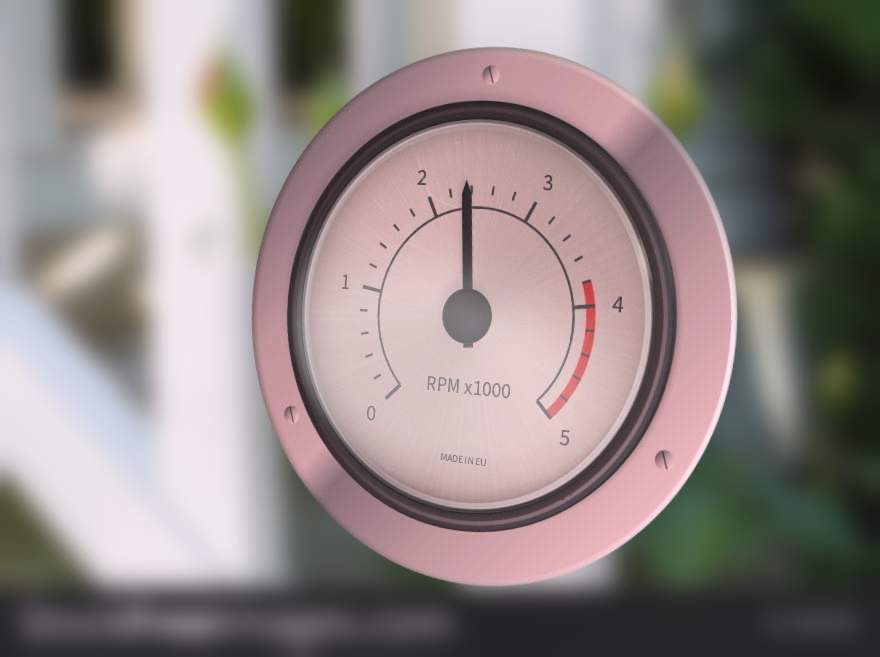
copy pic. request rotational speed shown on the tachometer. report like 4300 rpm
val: 2400 rpm
